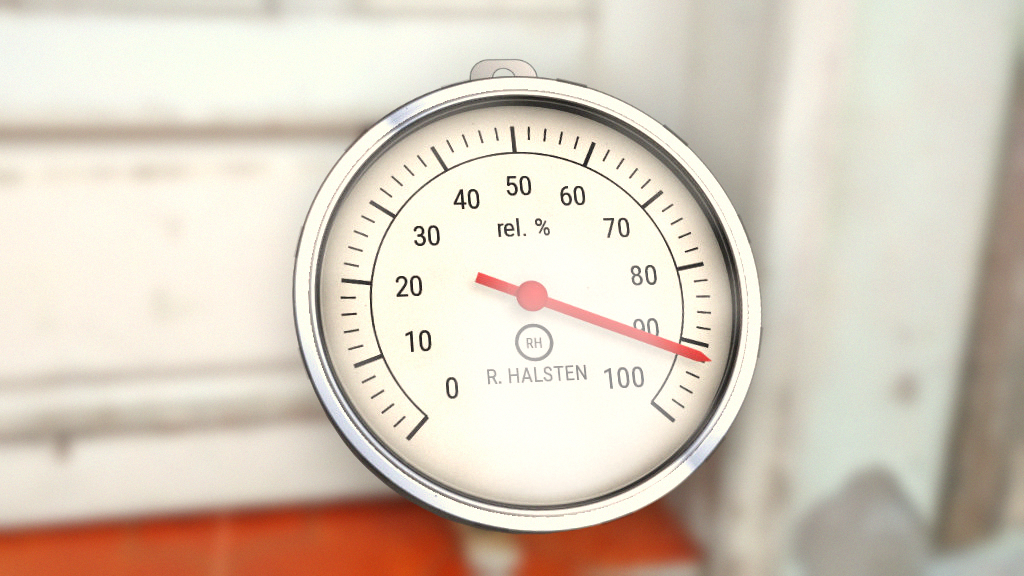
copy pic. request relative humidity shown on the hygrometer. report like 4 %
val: 92 %
